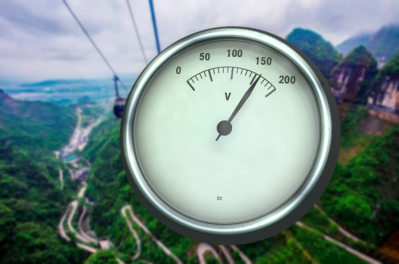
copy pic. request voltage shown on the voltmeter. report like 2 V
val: 160 V
